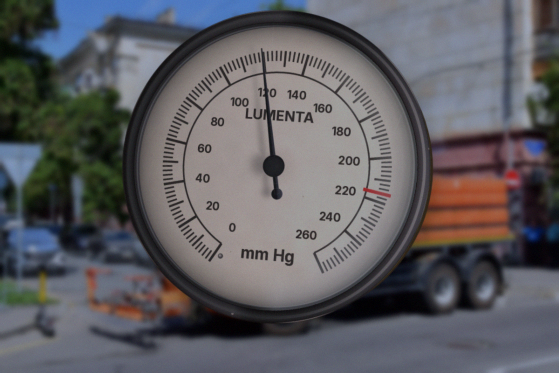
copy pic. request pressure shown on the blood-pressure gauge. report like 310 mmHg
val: 120 mmHg
